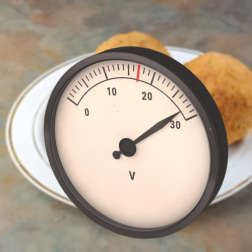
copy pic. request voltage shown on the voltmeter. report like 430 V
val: 28 V
